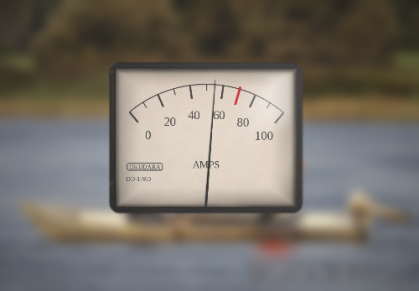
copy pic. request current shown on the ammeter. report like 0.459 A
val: 55 A
